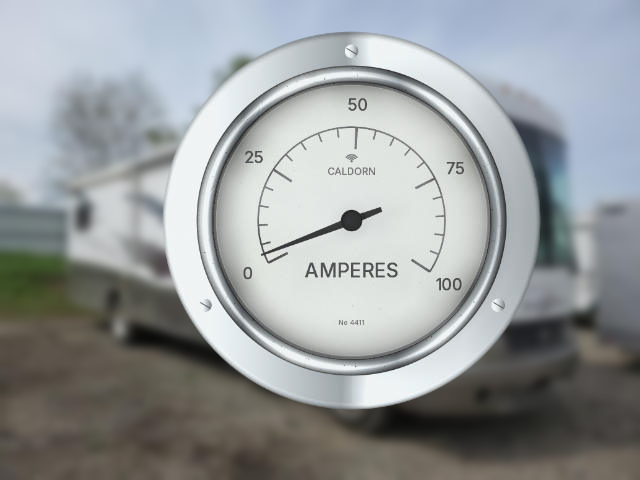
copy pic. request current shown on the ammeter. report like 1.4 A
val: 2.5 A
